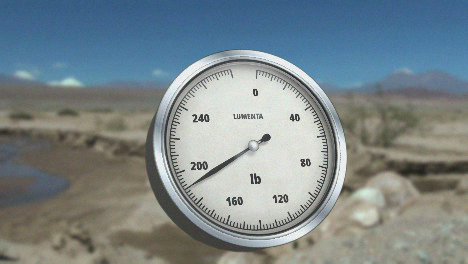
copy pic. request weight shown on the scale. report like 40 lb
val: 190 lb
